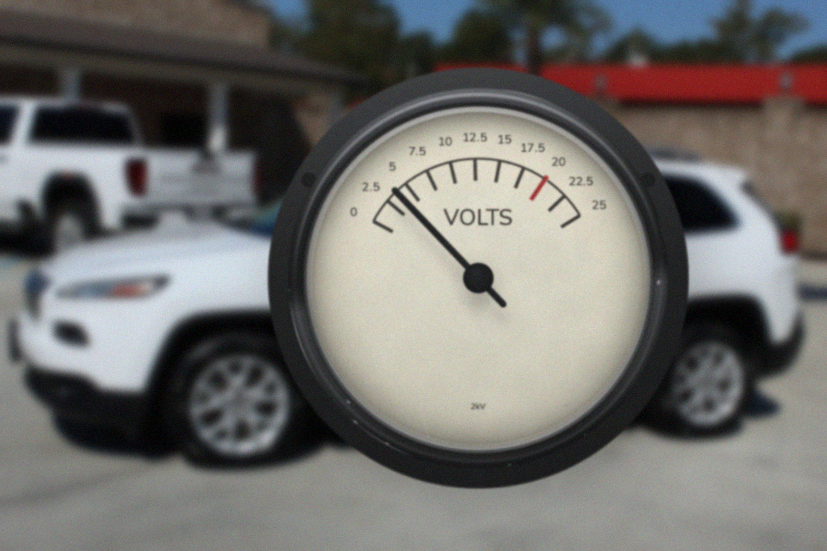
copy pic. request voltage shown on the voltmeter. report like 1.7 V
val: 3.75 V
